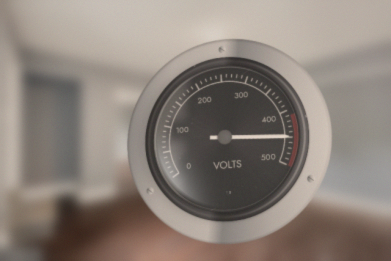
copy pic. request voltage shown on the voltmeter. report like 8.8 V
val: 450 V
